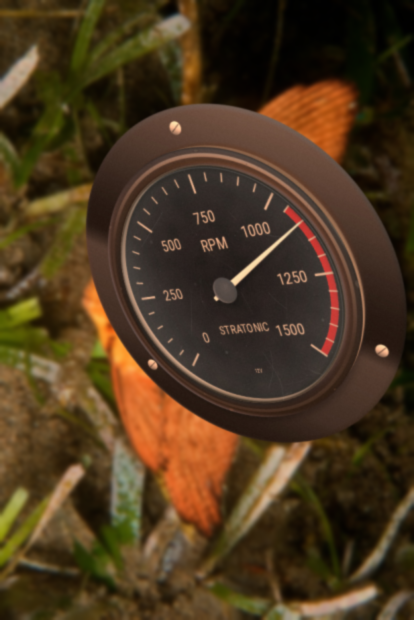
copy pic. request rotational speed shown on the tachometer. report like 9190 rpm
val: 1100 rpm
